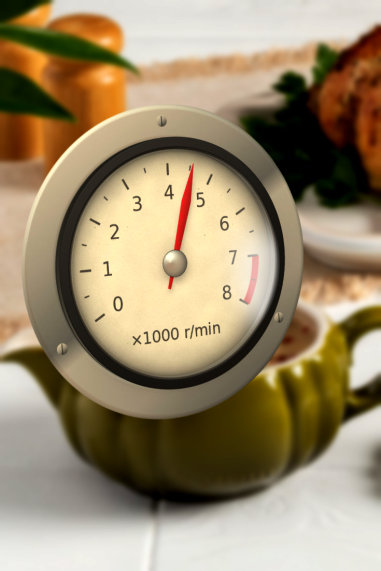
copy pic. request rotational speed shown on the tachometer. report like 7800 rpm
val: 4500 rpm
